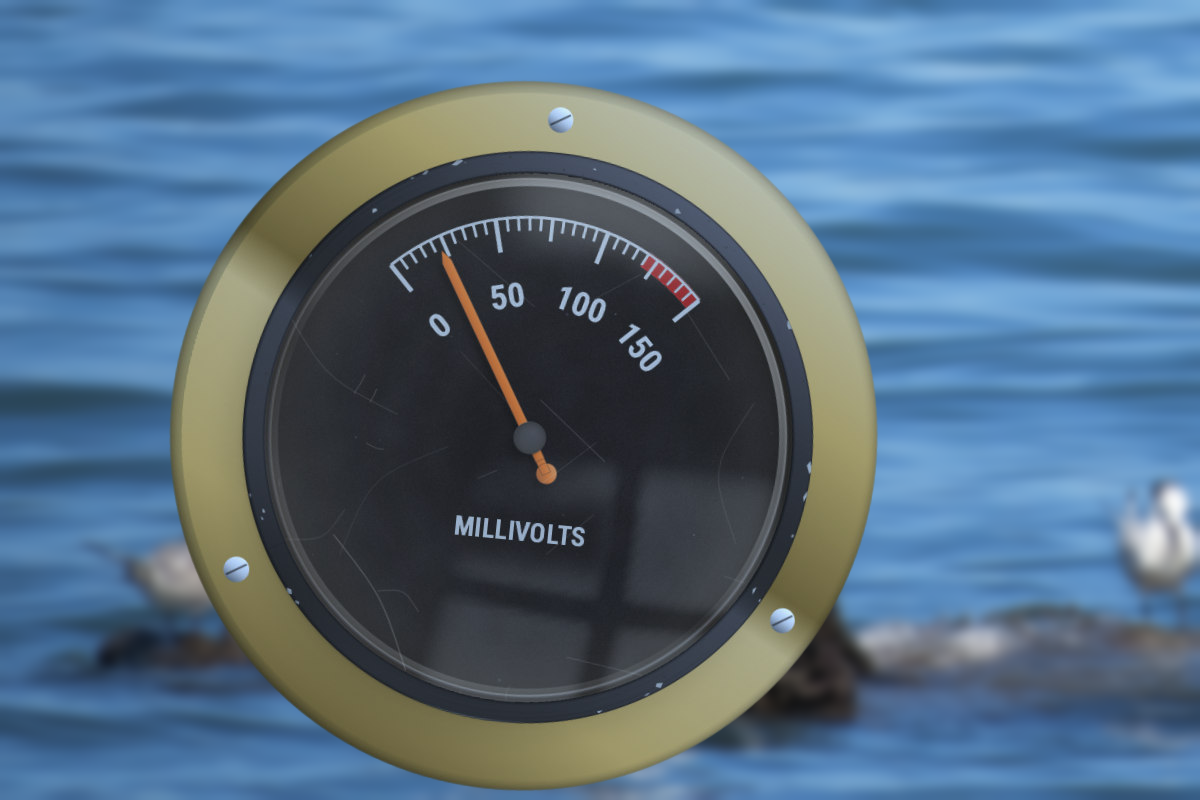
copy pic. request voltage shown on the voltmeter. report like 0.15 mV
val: 22.5 mV
